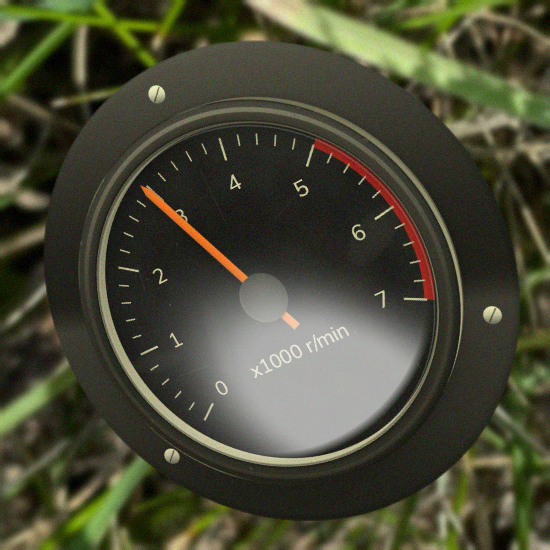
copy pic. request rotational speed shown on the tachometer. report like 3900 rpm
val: 3000 rpm
